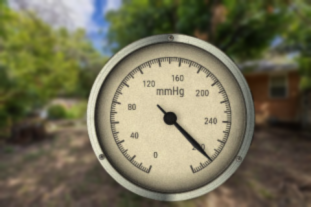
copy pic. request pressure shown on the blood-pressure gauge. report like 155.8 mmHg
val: 280 mmHg
